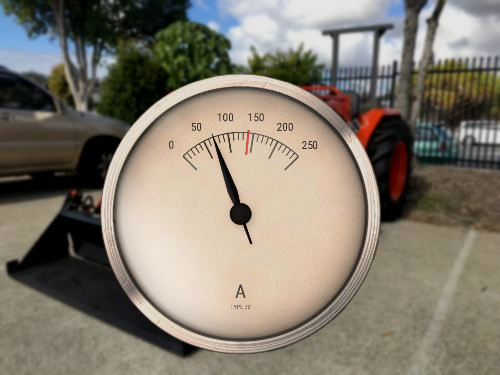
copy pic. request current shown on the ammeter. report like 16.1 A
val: 70 A
